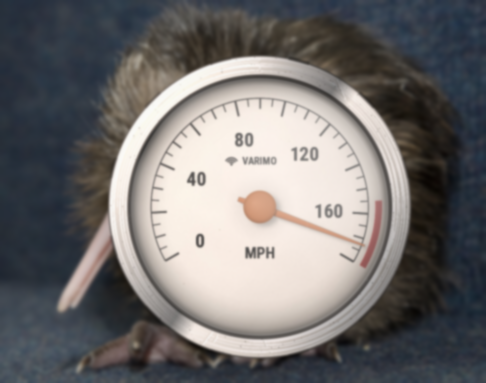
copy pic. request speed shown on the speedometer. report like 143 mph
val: 172.5 mph
